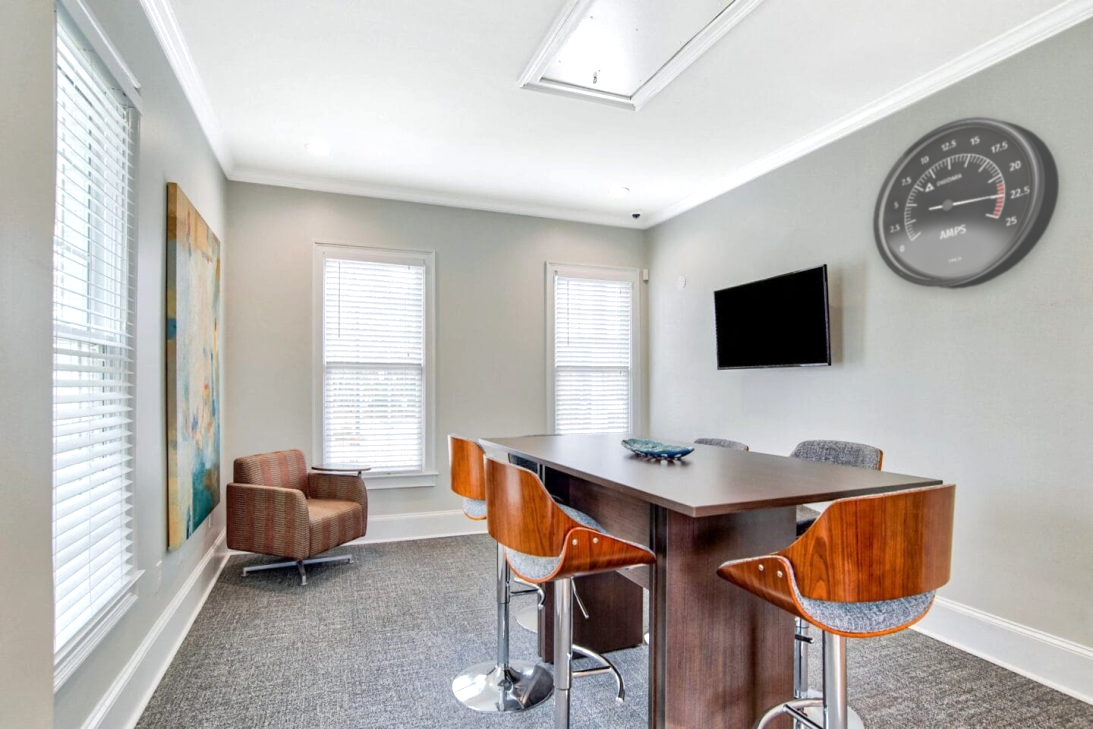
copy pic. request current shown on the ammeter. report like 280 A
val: 22.5 A
